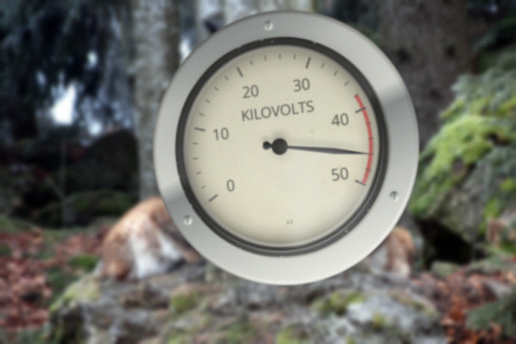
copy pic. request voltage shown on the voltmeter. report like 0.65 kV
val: 46 kV
